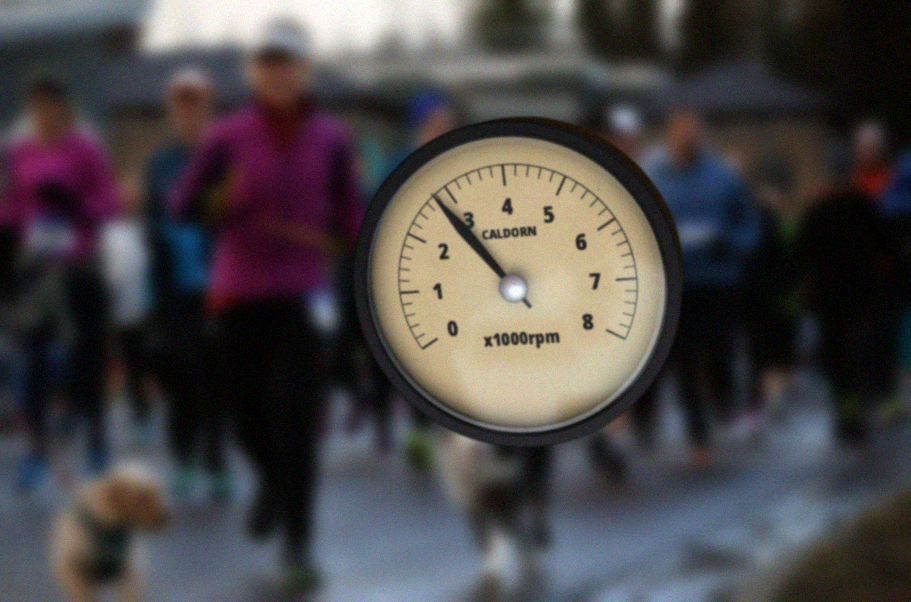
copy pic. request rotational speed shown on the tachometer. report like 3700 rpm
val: 2800 rpm
